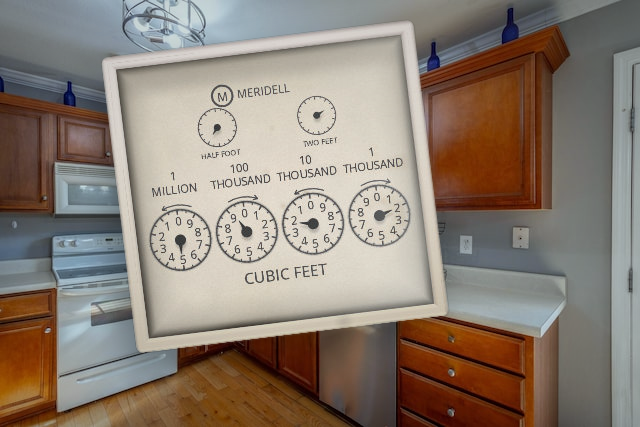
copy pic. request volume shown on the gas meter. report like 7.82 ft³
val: 492200 ft³
